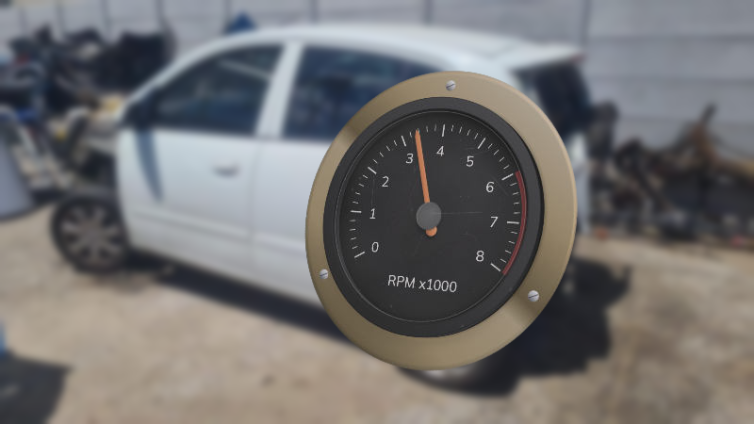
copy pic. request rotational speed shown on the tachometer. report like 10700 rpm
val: 3400 rpm
